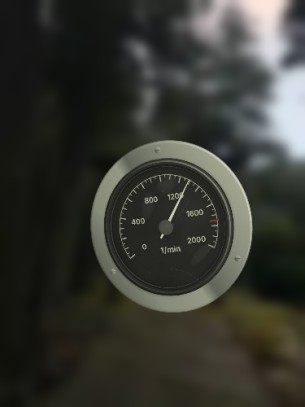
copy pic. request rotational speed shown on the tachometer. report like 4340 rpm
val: 1300 rpm
